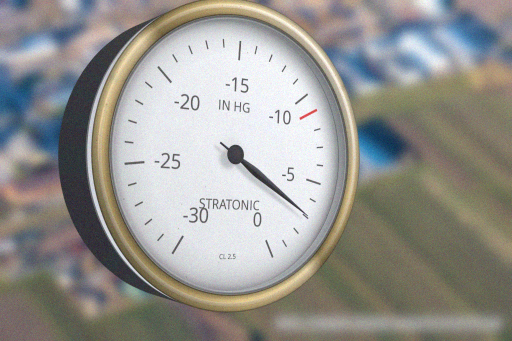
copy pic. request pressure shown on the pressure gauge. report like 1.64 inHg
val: -3 inHg
